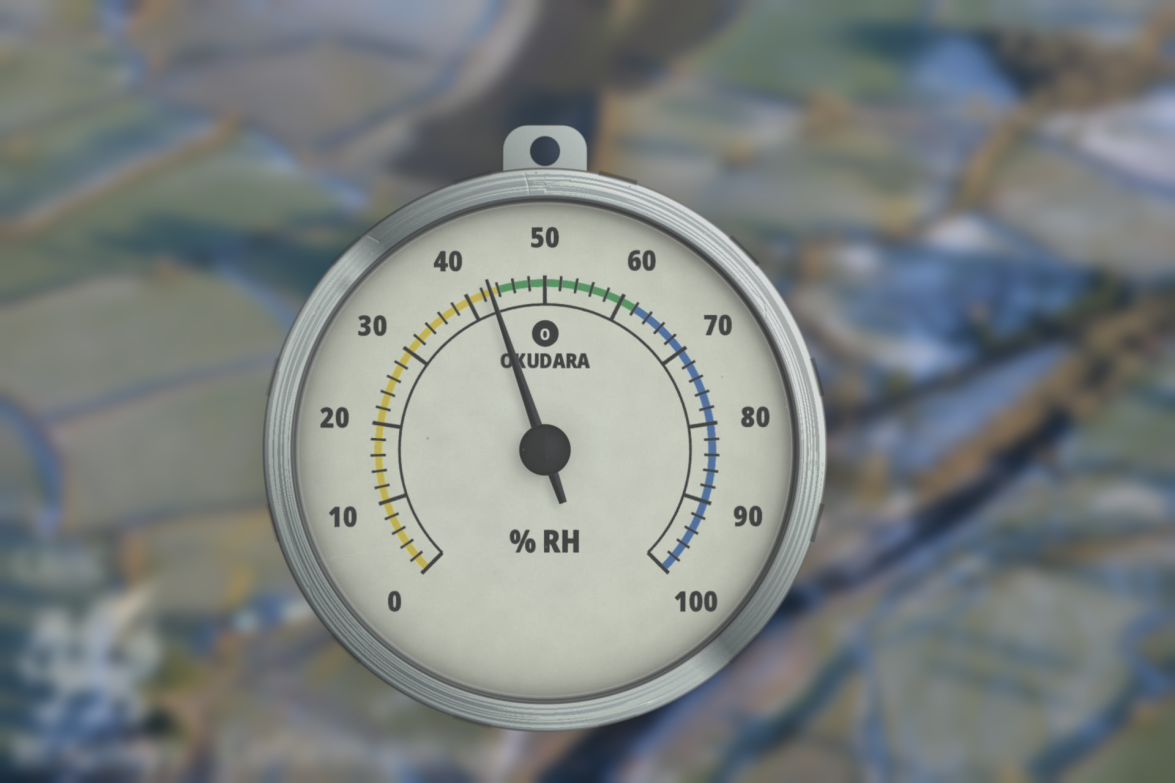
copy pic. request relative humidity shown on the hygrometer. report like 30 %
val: 43 %
